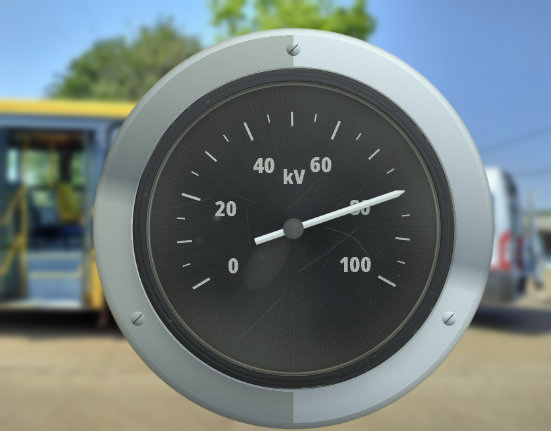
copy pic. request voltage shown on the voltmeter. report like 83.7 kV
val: 80 kV
